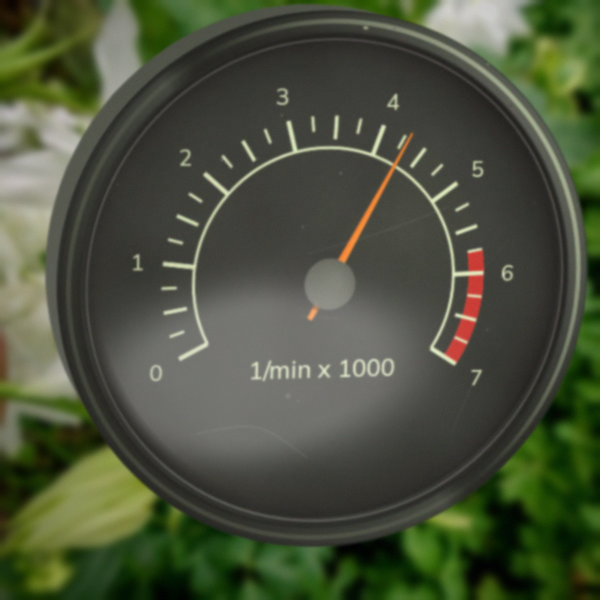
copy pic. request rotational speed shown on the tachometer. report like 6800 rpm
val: 4250 rpm
